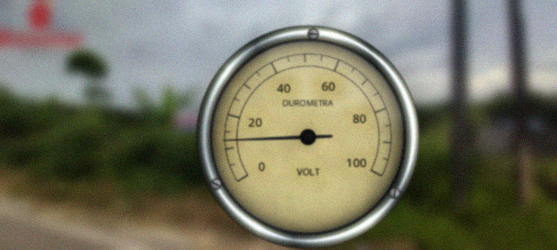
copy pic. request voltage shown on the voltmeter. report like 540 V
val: 12.5 V
